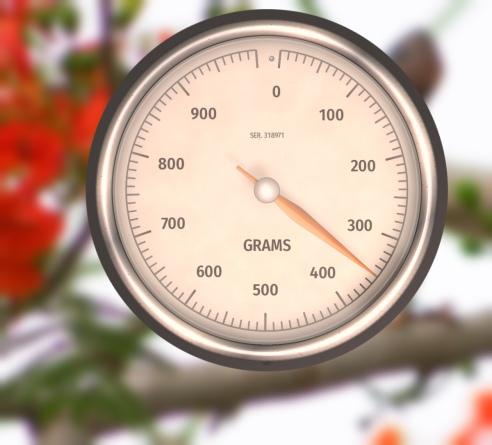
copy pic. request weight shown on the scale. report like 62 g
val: 350 g
